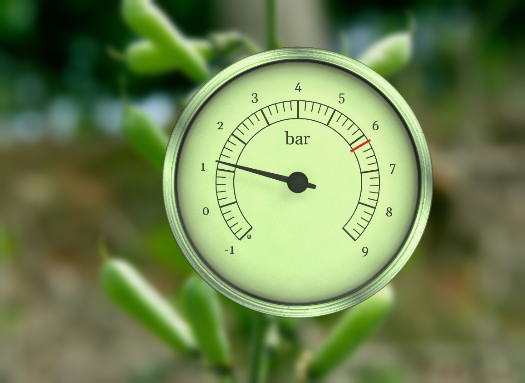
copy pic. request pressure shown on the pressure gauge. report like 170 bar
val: 1.2 bar
